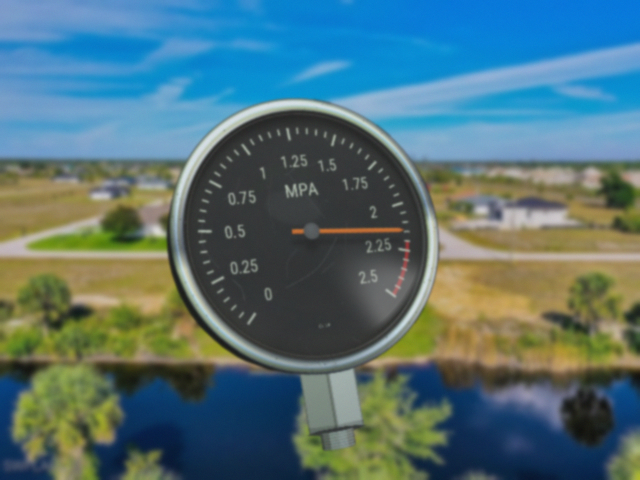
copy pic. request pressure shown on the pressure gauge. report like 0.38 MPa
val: 2.15 MPa
